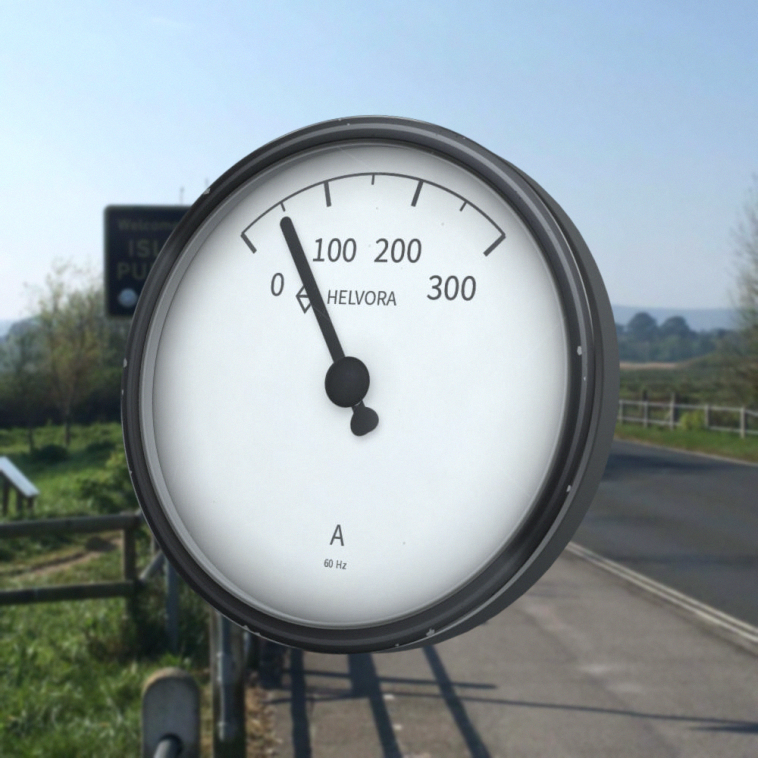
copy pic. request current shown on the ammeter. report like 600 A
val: 50 A
